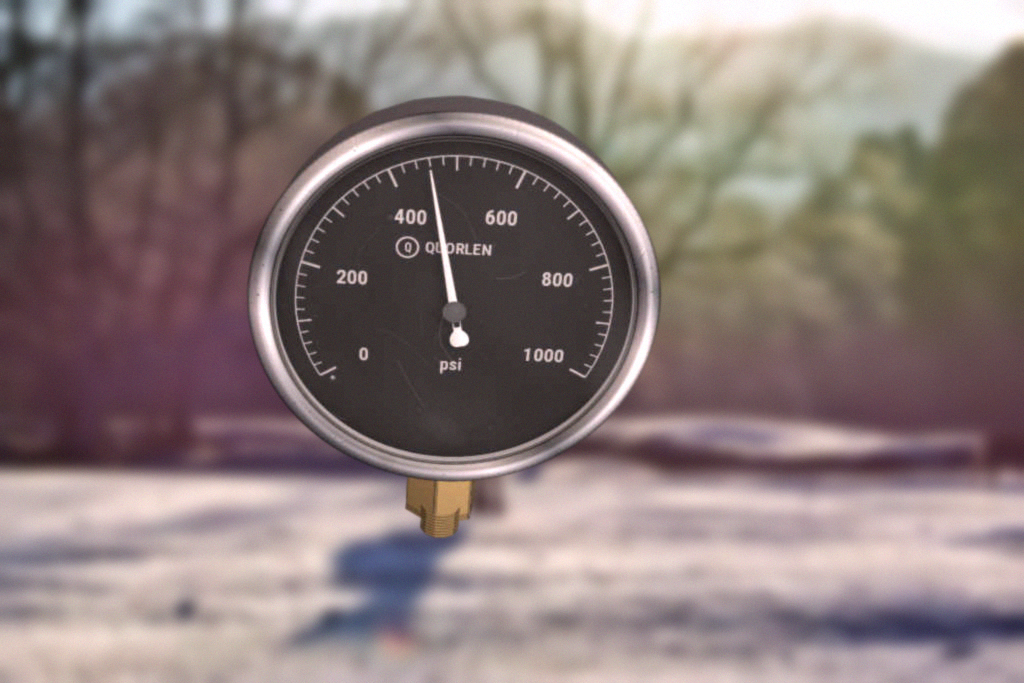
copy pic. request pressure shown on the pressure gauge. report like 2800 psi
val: 460 psi
